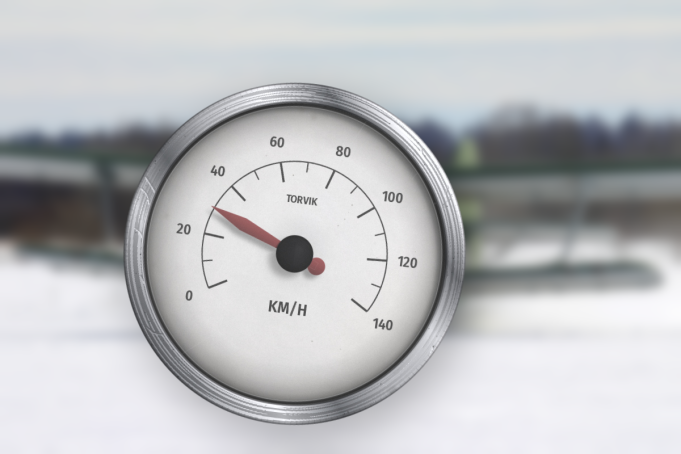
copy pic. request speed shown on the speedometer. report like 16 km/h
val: 30 km/h
